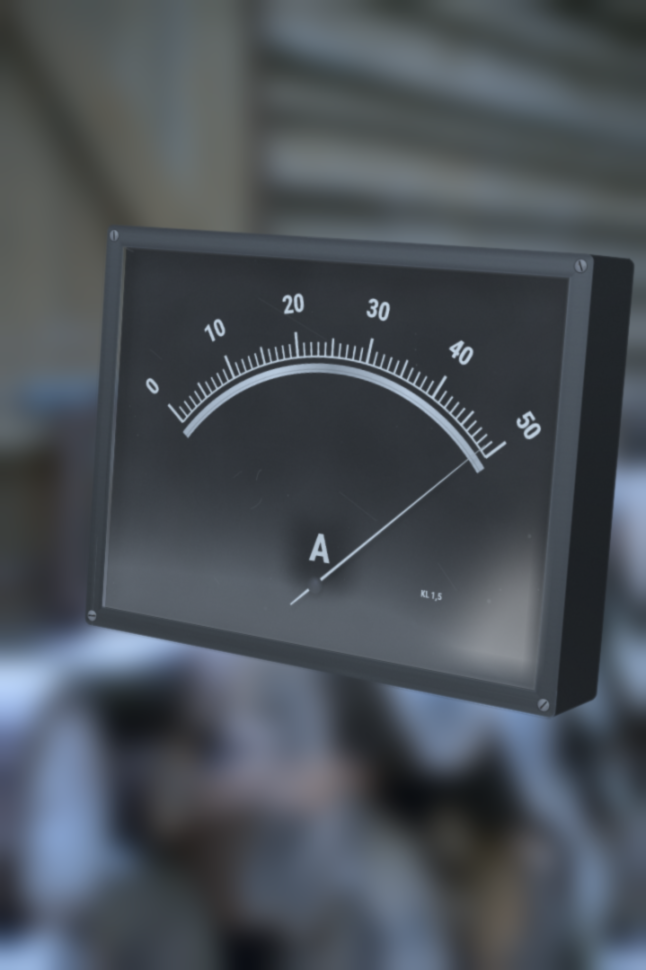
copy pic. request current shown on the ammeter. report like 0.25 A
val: 49 A
